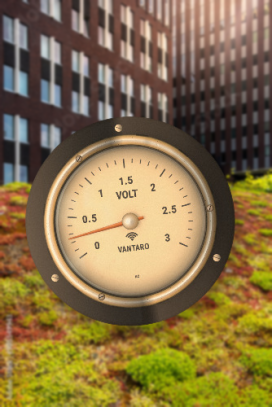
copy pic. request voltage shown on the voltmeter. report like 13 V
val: 0.25 V
